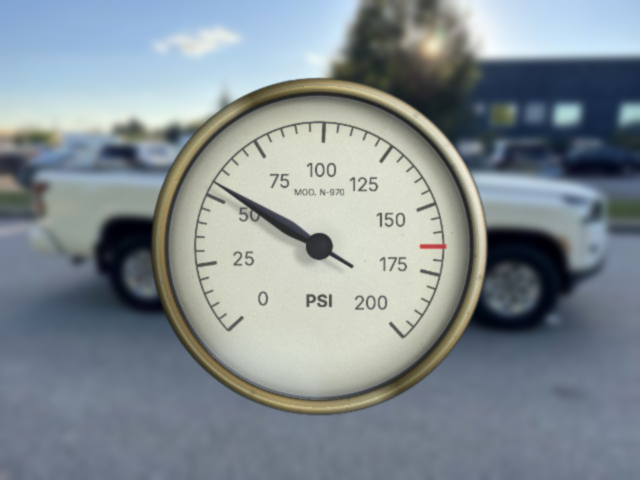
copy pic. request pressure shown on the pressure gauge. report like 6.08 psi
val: 55 psi
